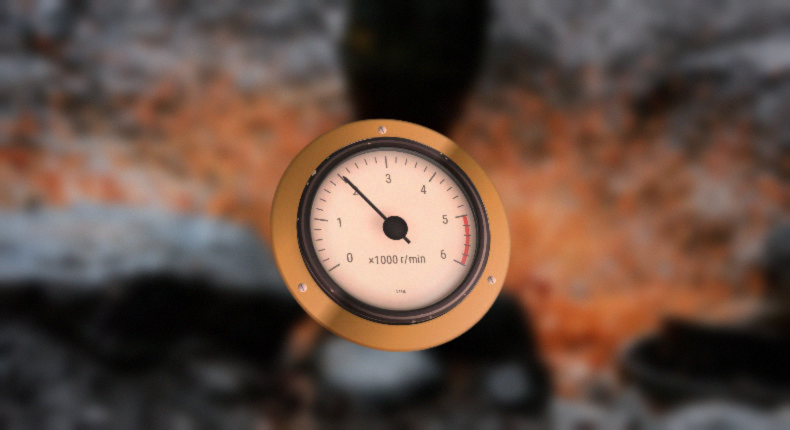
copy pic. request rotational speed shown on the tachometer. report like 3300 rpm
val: 2000 rpm
